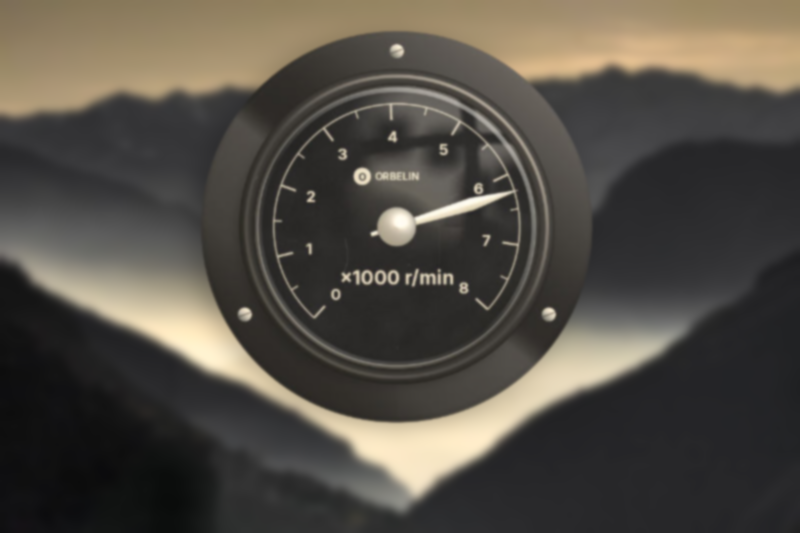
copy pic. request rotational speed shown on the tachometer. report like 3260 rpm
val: 6250 rpm
